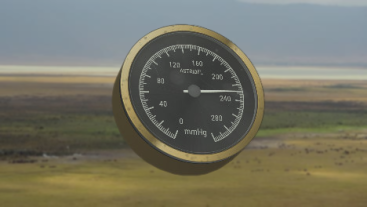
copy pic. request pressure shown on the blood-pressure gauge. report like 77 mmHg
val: 230 mmHg
